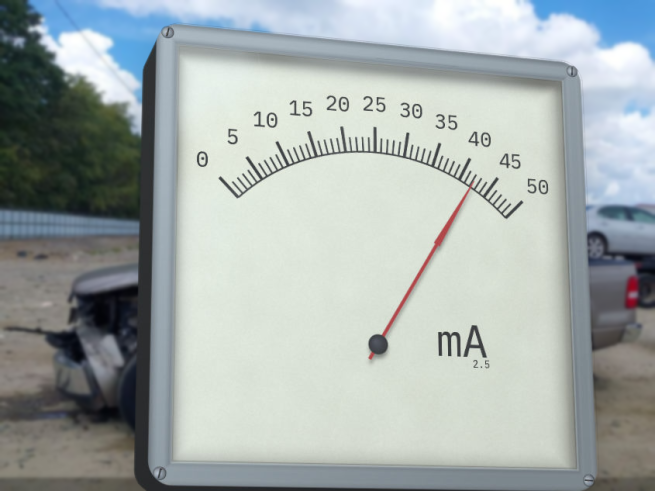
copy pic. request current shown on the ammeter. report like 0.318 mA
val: 42 mA
